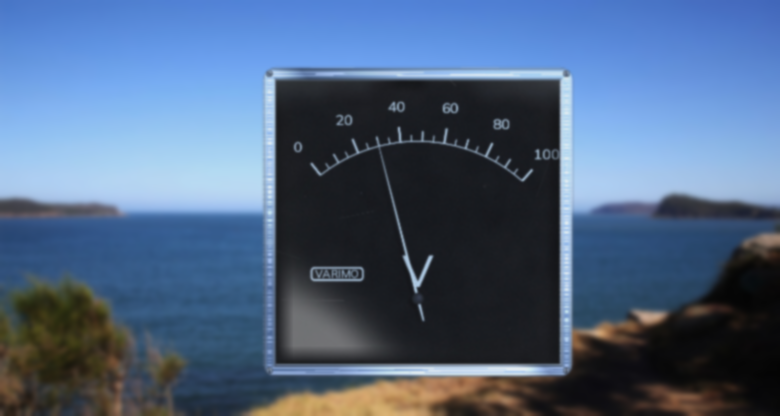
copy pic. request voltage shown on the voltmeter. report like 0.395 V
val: 30 V
